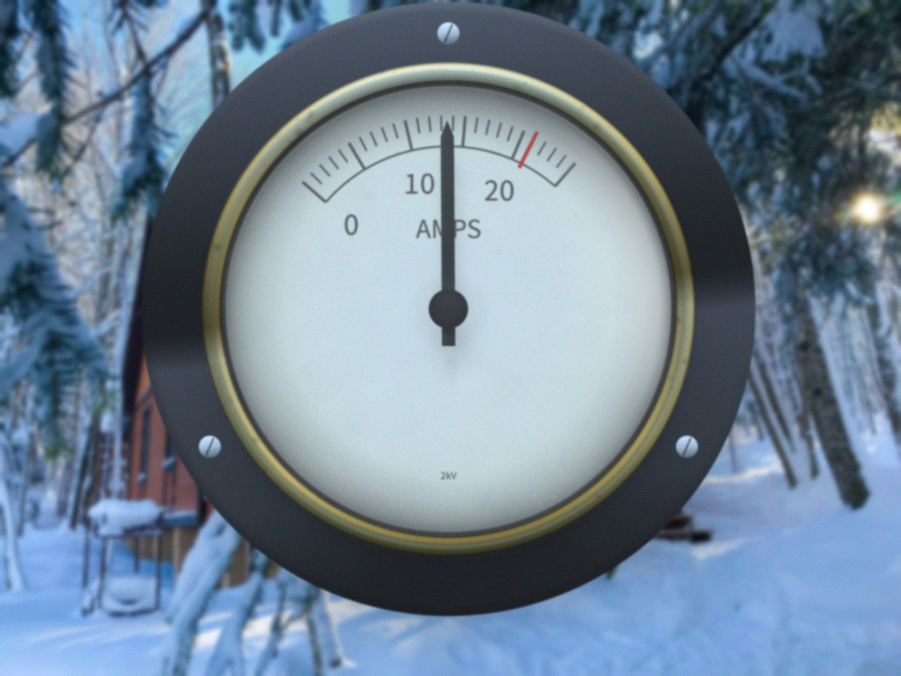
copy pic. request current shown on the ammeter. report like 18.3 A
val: 13.5 A
